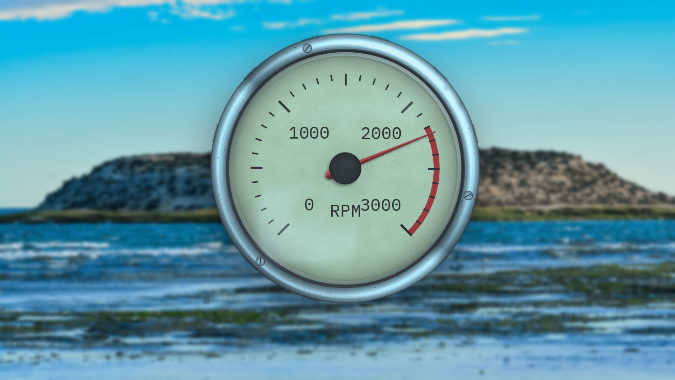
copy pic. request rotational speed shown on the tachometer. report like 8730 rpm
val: 2250 rpm
